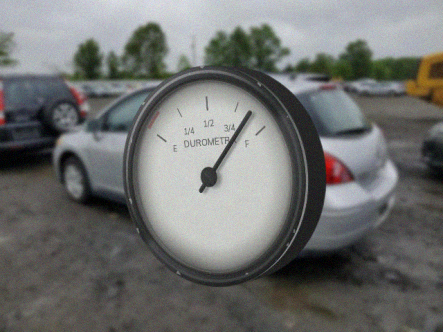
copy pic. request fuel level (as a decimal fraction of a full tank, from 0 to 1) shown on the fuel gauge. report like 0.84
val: 0.875
